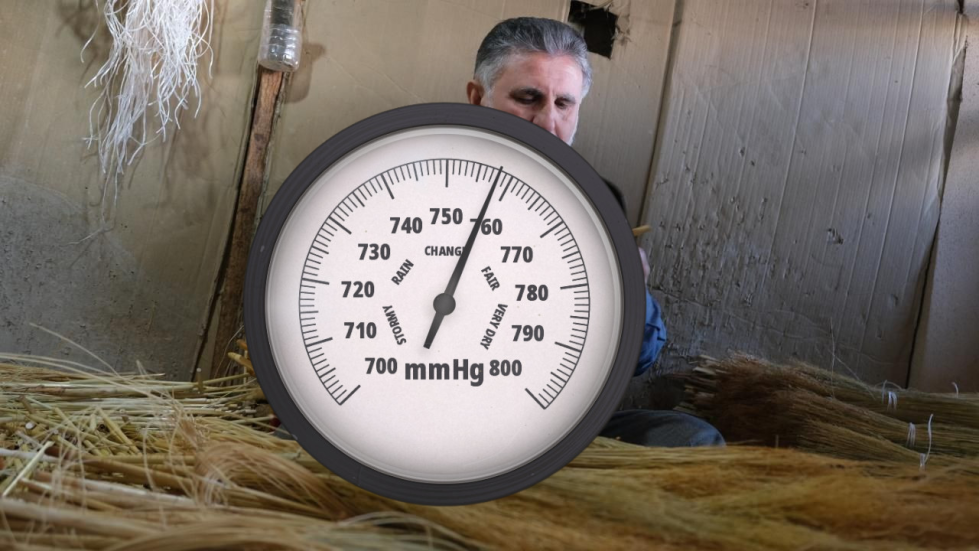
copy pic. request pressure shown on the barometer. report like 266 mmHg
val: 758 mmHg
